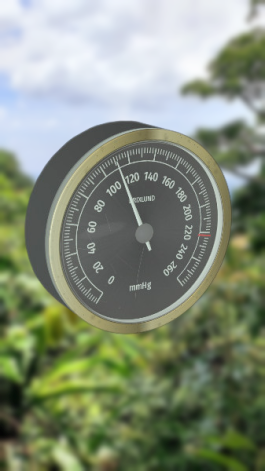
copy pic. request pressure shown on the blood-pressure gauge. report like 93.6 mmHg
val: 110 mmHg
